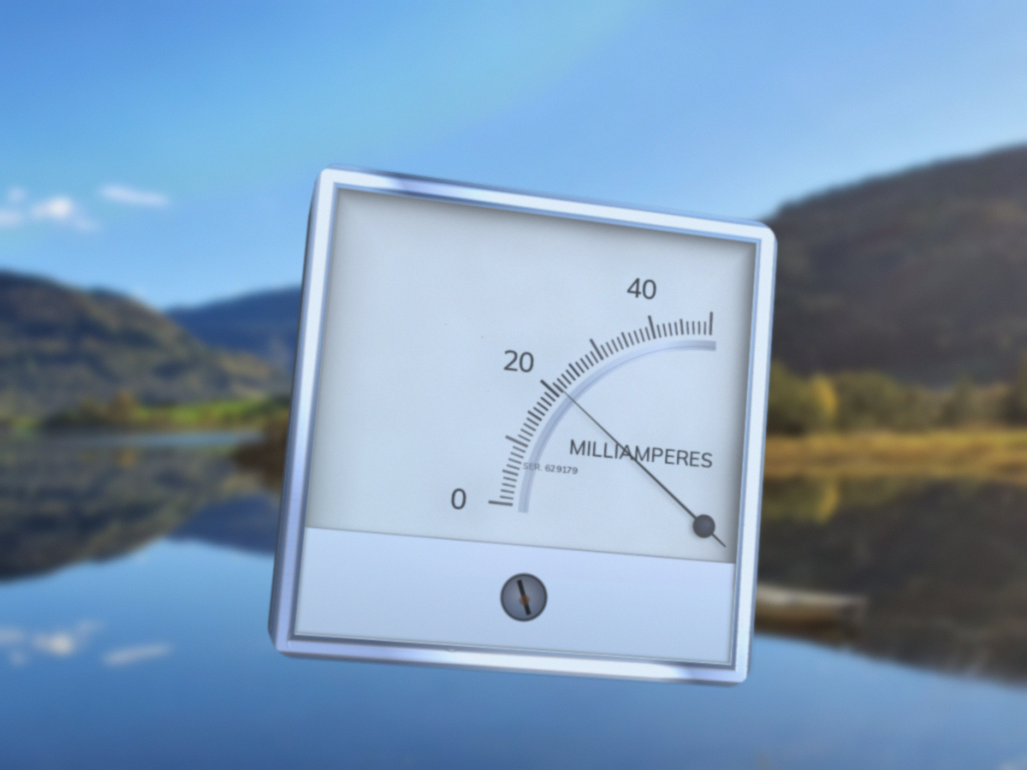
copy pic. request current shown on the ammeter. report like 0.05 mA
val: 21 mA
